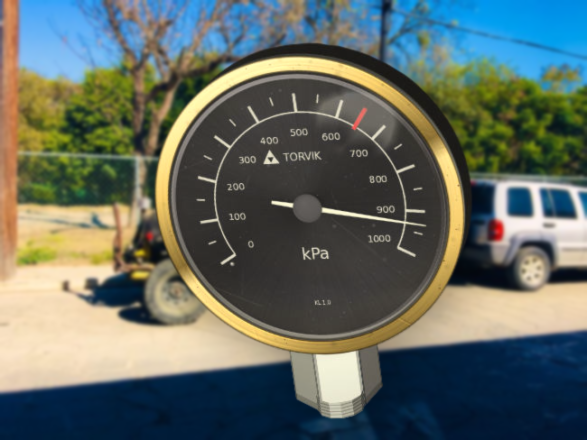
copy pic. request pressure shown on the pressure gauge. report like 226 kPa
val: 925 kPa
